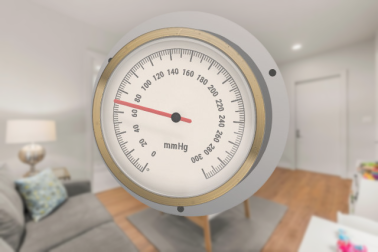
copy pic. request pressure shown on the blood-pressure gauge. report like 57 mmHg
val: 70 mmHg
